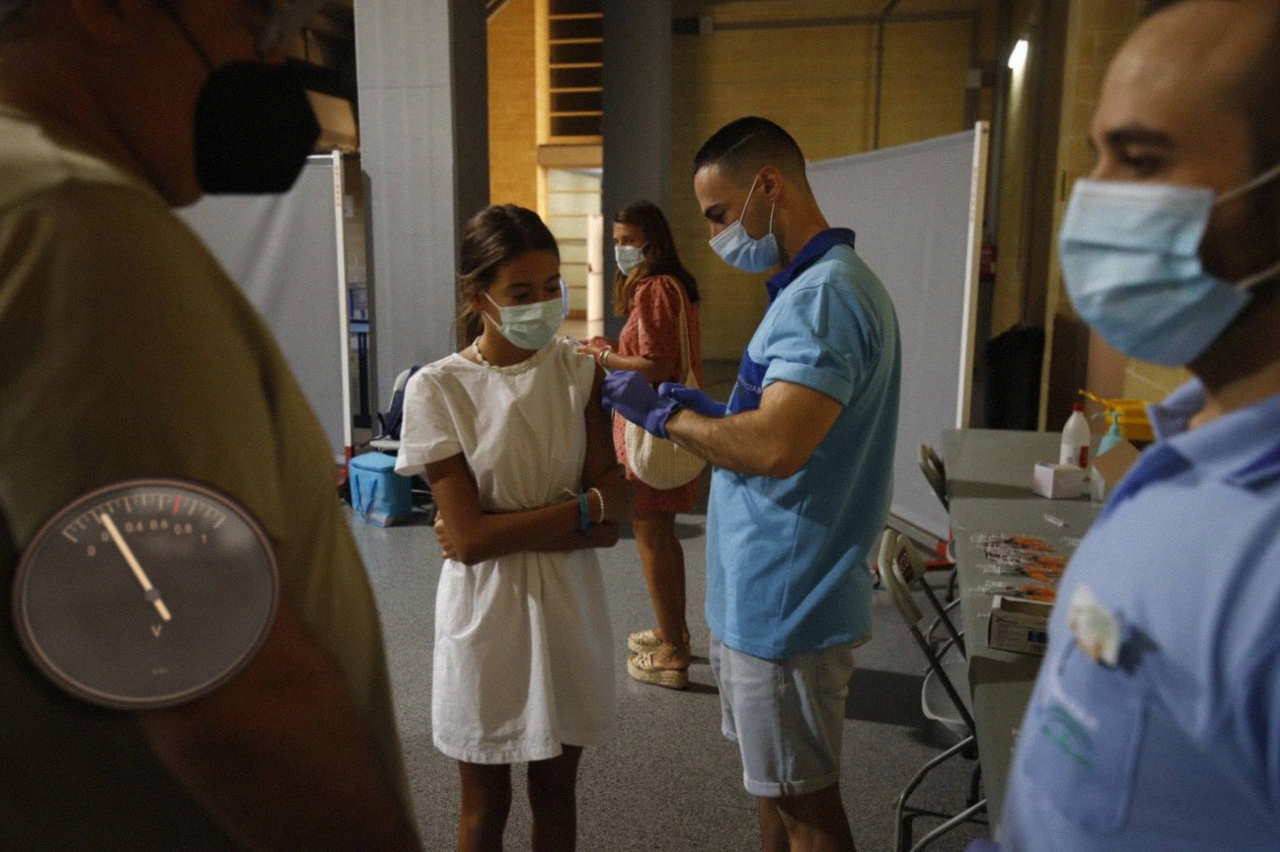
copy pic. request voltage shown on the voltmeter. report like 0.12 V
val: 0.25 V
